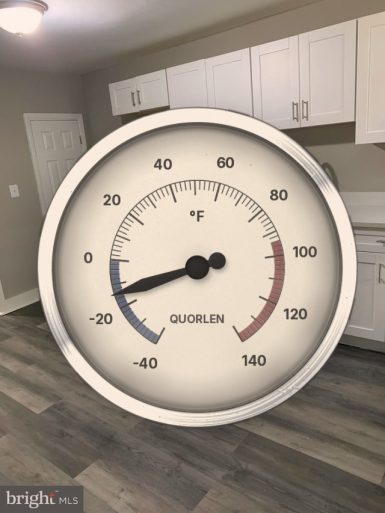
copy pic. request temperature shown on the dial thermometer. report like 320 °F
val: -14 °F
